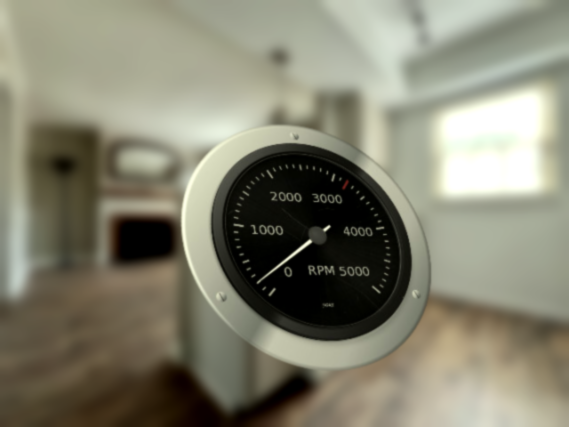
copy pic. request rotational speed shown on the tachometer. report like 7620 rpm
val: 200 rpm
